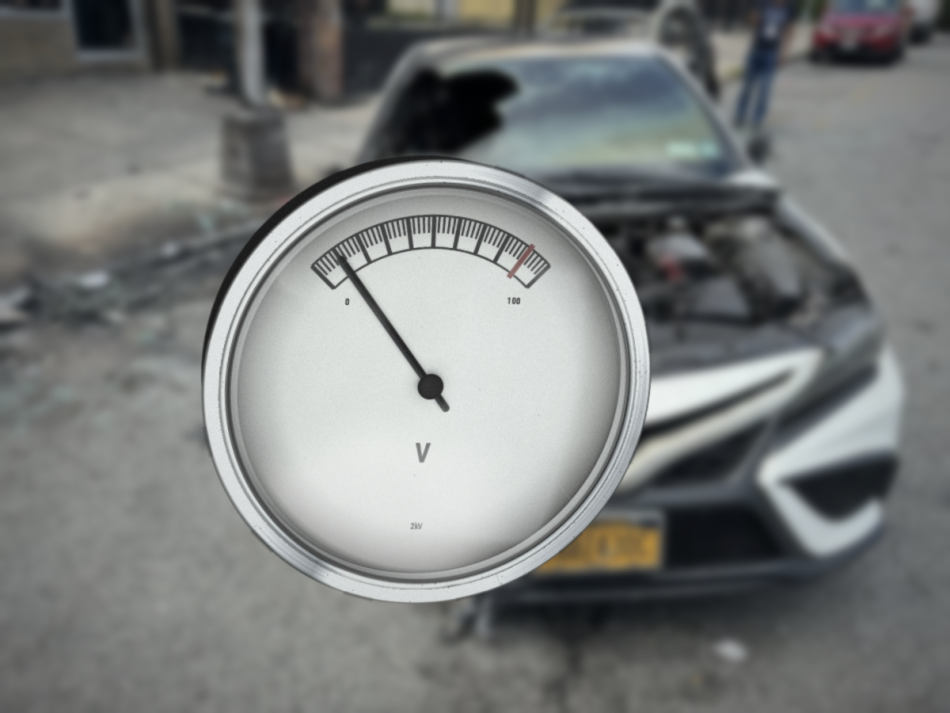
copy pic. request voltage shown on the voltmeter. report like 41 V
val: 10 V
